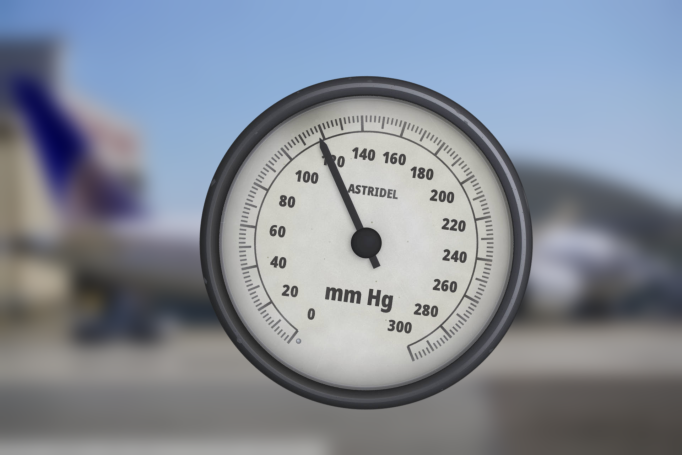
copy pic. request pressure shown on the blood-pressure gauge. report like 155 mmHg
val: 118 mmHg
